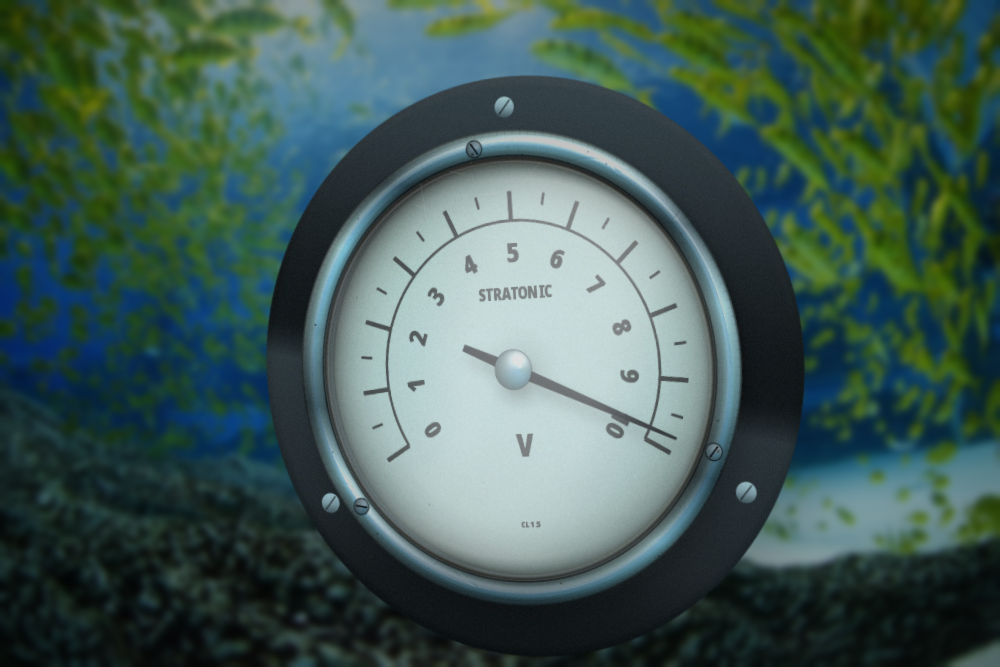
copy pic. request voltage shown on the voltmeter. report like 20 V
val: 9.75 V
